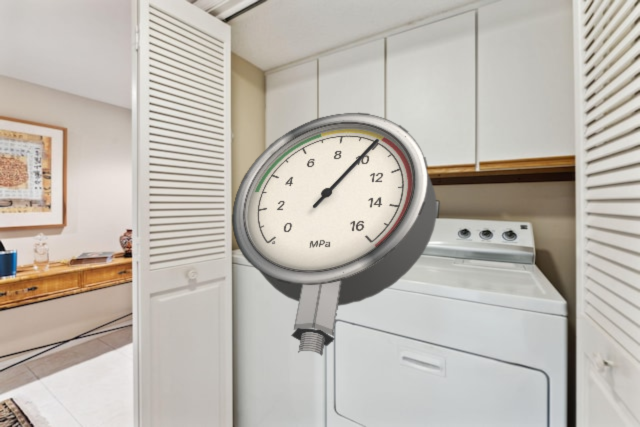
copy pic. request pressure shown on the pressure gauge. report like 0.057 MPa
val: 10 MPa
